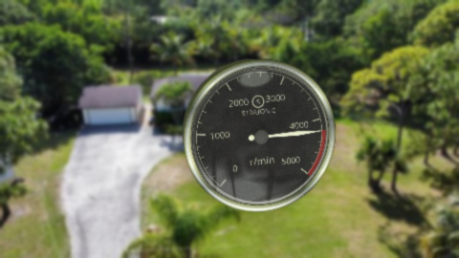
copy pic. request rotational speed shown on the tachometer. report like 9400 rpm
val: 4200 rpm
